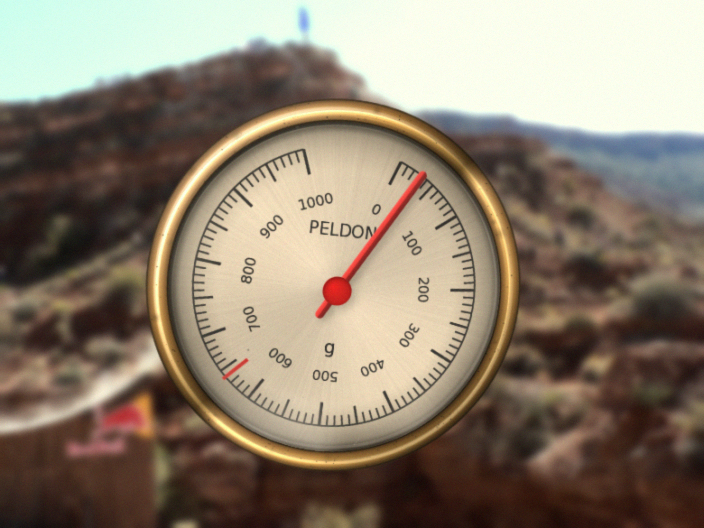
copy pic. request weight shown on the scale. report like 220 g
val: 30 g
